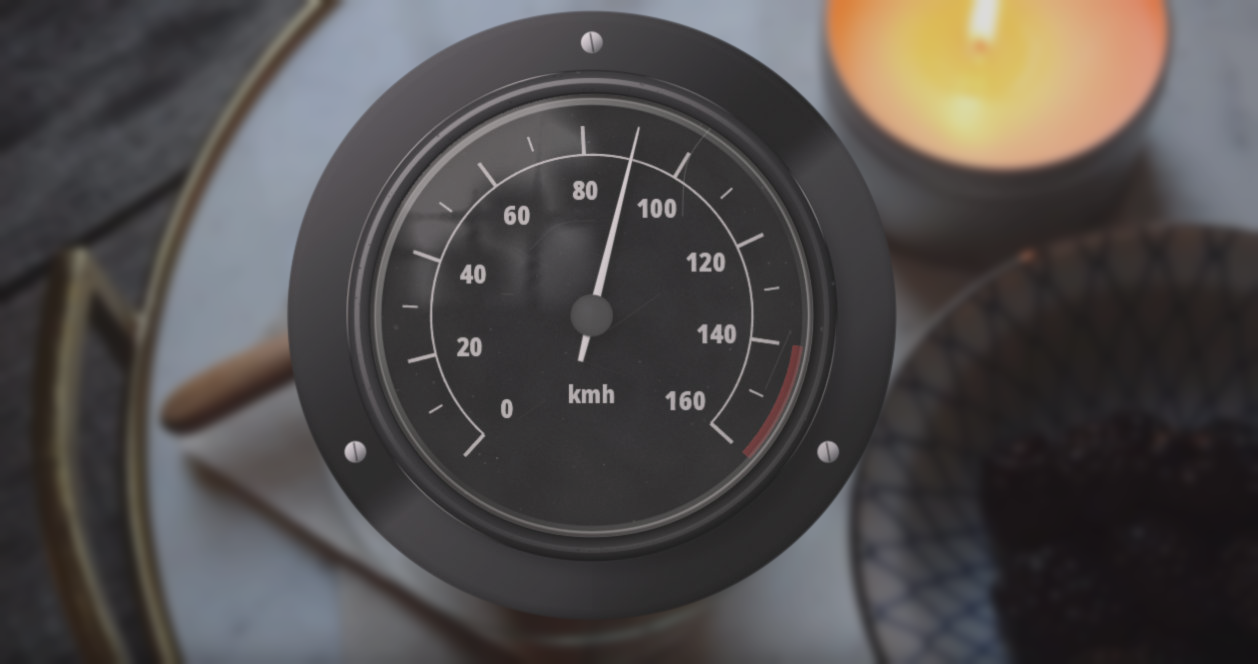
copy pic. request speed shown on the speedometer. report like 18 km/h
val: 90 km/h
